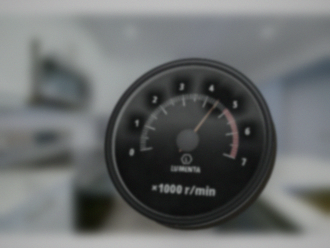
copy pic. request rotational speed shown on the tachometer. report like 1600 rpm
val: 4500 rpm
